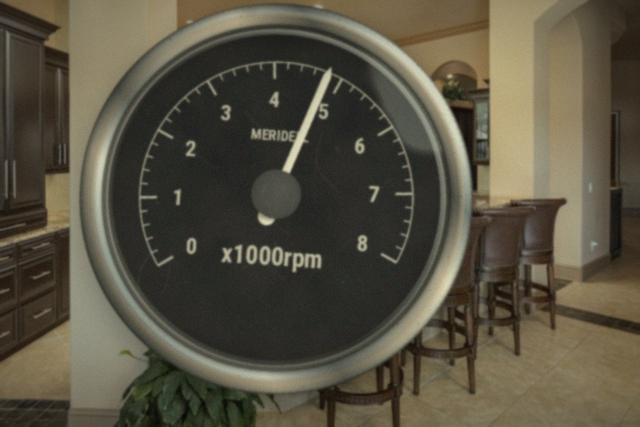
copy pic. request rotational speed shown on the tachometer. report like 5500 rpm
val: 4800 rpm
